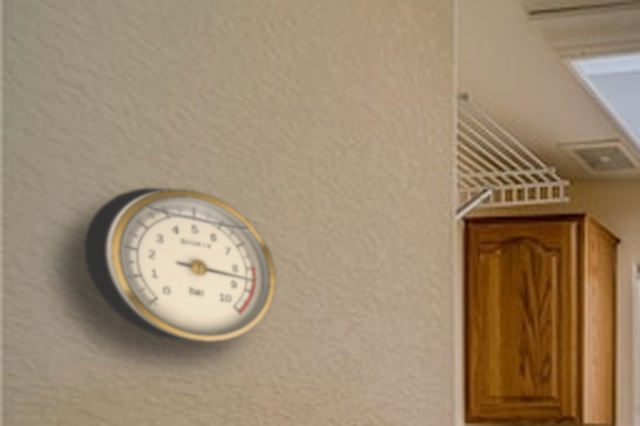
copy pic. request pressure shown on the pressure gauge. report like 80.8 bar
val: 8.5 bar
